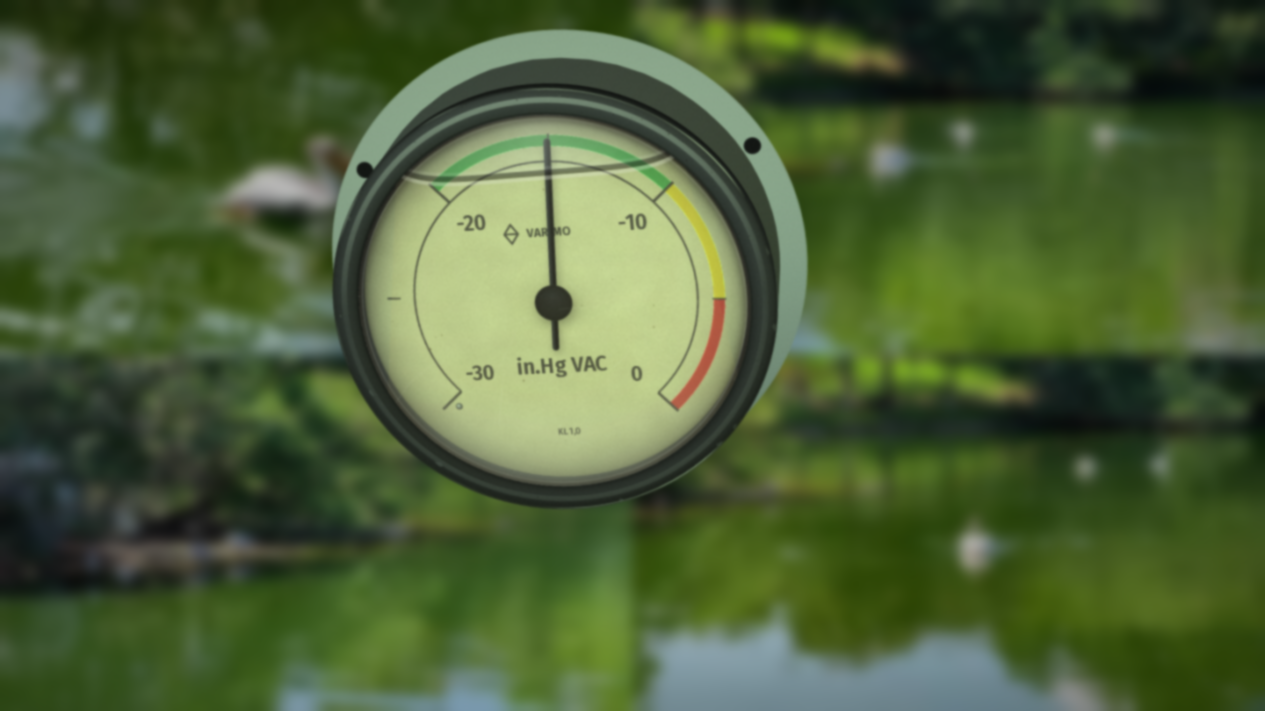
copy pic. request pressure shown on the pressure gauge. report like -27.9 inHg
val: -15 inHg
